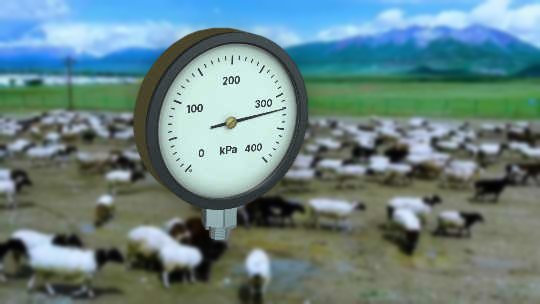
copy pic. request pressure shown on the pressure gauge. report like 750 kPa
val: 320 kPa
